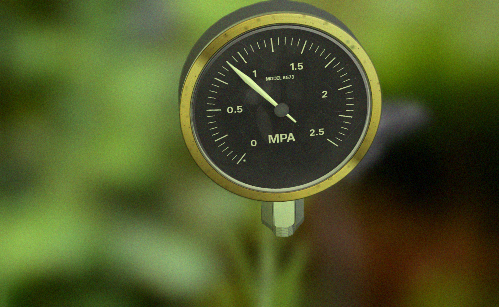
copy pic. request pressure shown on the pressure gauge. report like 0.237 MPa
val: 0.9 MPa
